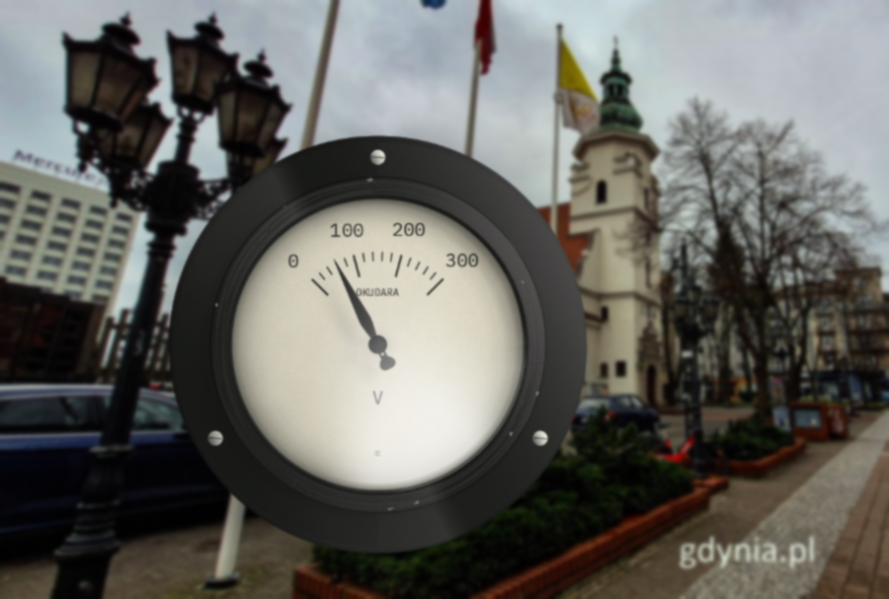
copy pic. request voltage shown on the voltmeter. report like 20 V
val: 60 V
